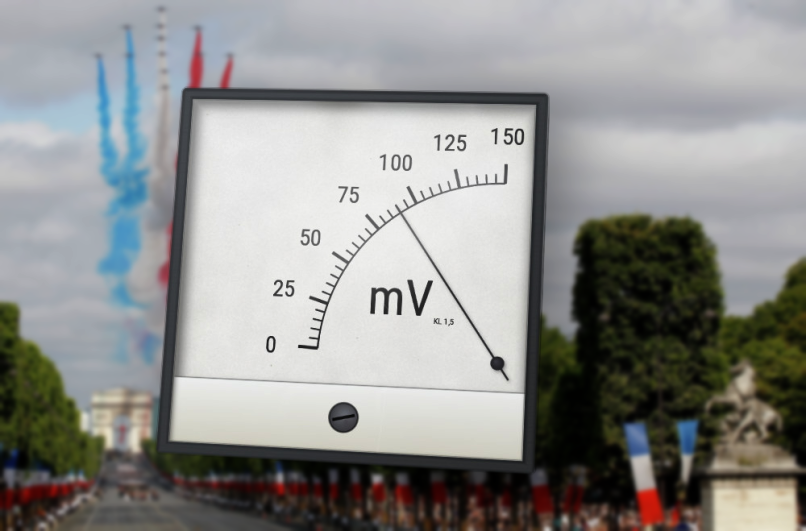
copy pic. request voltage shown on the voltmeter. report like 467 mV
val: 90 mV
